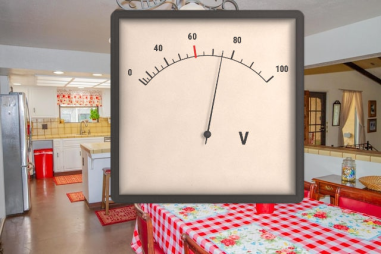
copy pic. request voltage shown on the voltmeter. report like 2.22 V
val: 75 V
